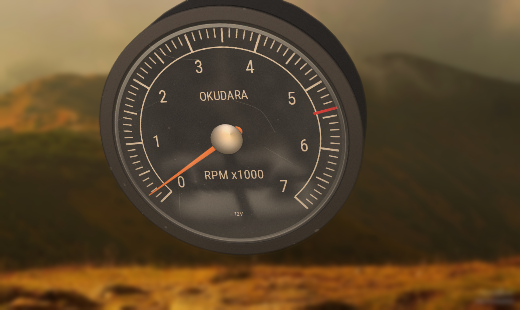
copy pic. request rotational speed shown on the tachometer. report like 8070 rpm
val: 200 rpm
